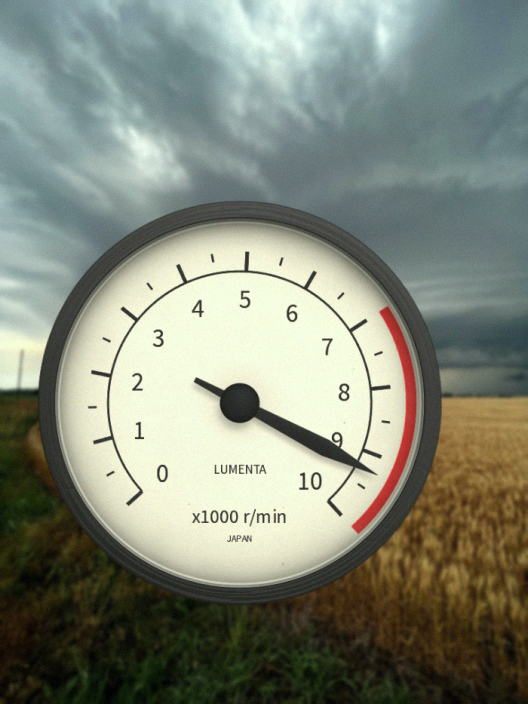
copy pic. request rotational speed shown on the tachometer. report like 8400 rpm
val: 9250 rpm
